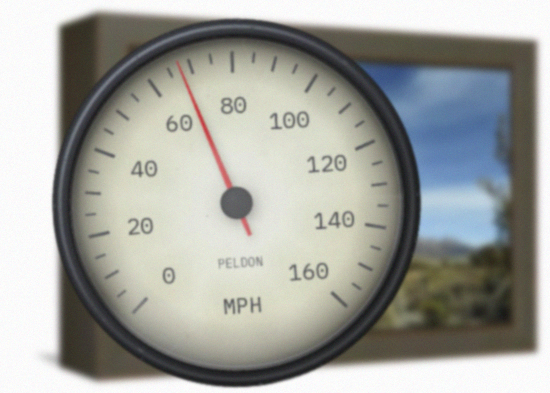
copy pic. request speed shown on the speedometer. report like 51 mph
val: 67.5 mph
